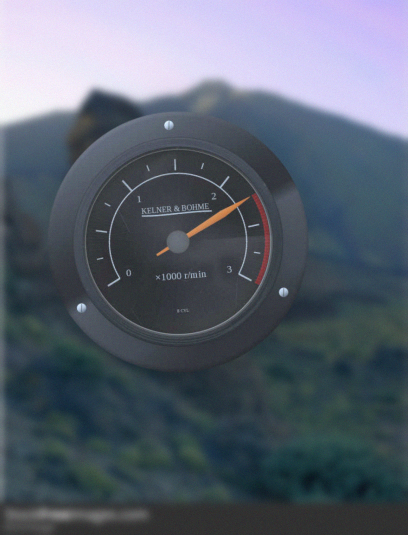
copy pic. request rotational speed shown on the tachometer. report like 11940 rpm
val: 2250 rpm
